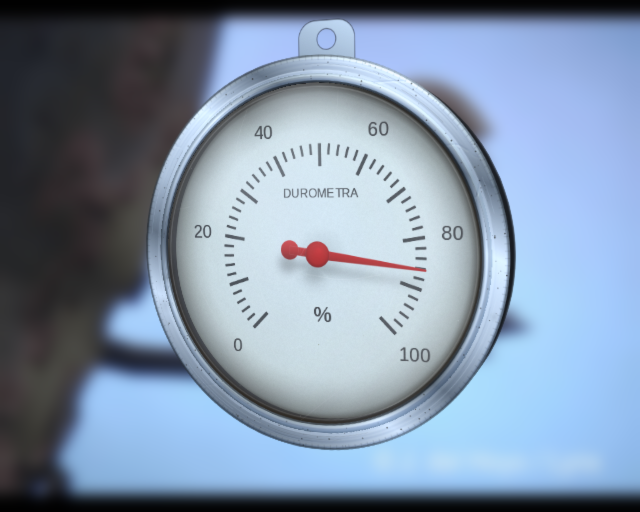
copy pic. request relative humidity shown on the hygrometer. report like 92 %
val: 86 %
